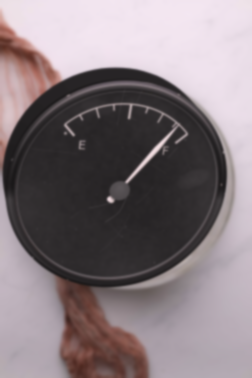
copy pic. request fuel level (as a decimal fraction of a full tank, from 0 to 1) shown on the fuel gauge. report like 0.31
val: 0.875
